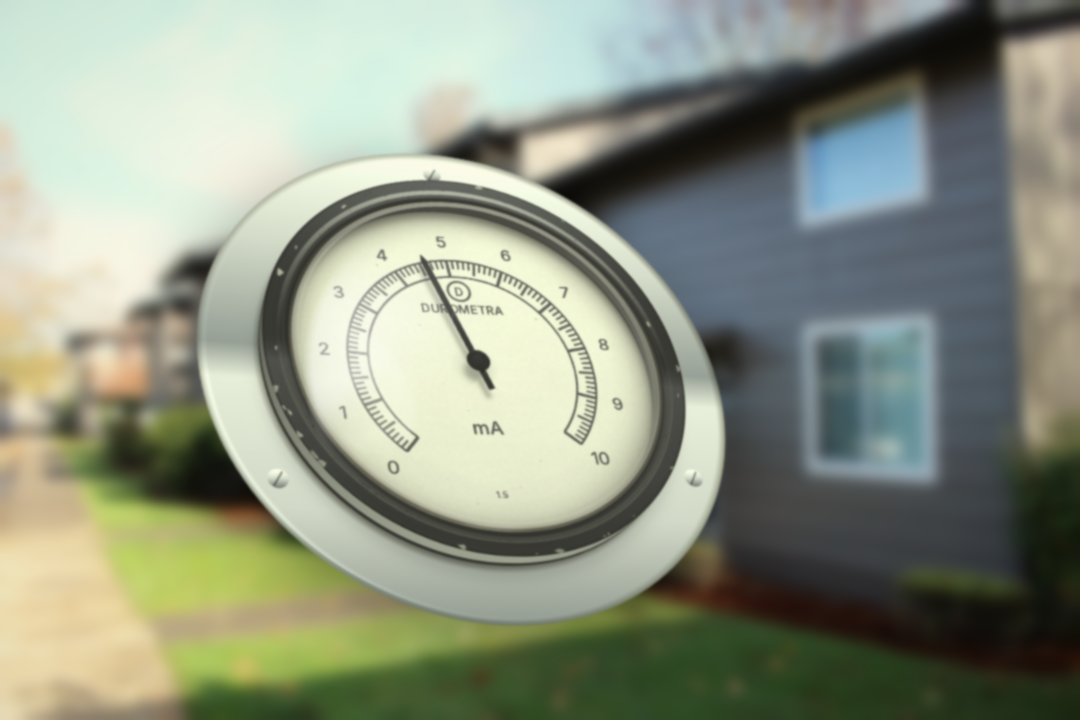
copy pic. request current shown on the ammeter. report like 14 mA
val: 4.5 mA
